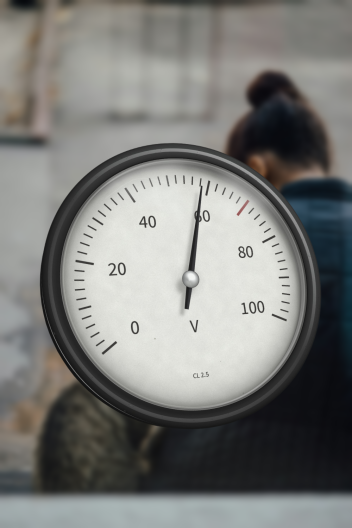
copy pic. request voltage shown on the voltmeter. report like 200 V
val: 58 V
